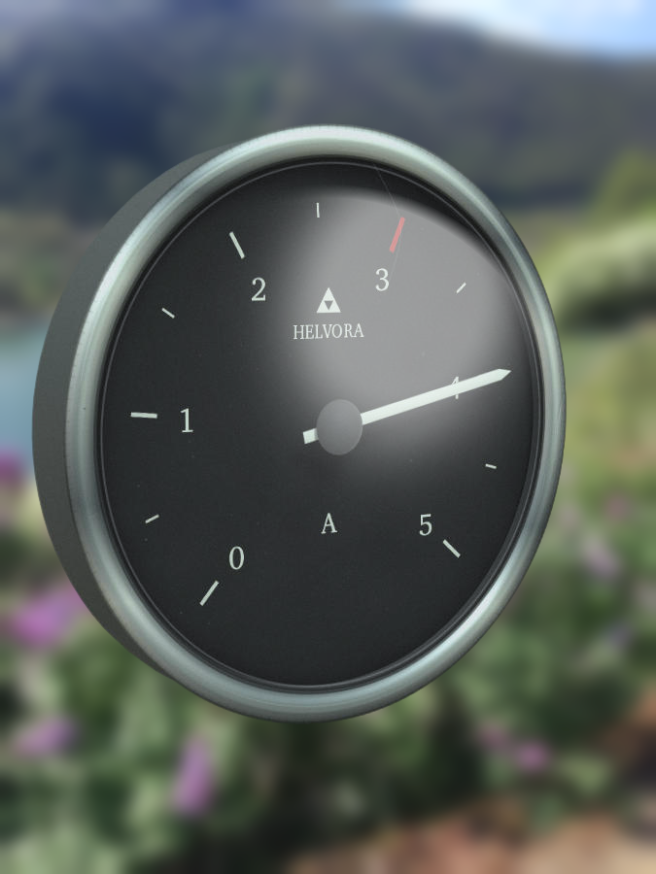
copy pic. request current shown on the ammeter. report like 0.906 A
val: 4 A
